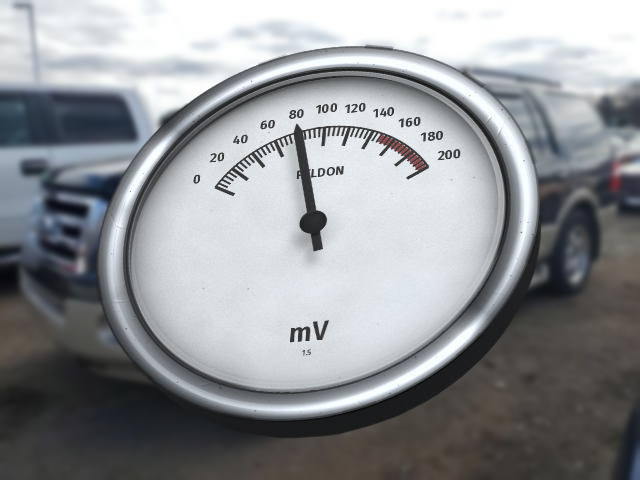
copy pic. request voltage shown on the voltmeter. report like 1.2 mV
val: 80 mV
